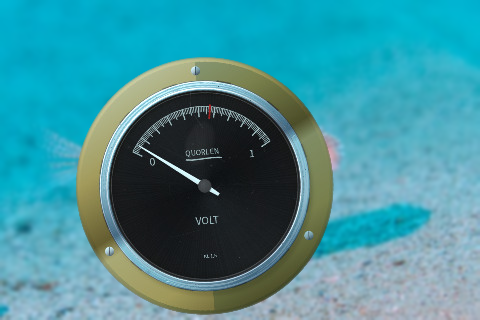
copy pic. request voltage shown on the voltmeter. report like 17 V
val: 0.05 V
